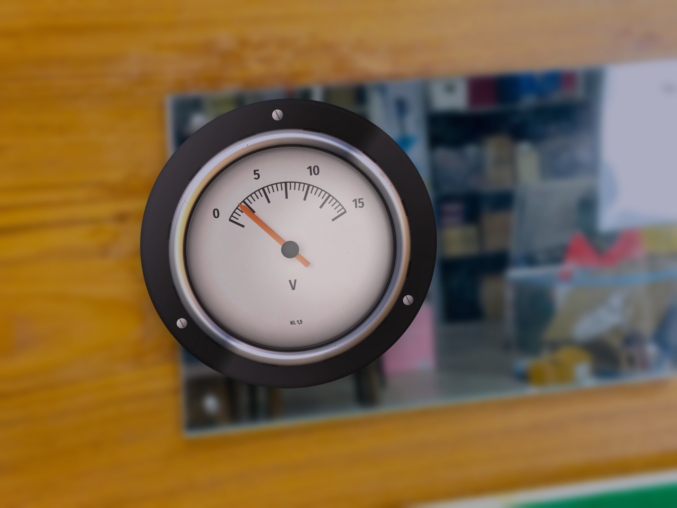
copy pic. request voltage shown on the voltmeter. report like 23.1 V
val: 2 V
